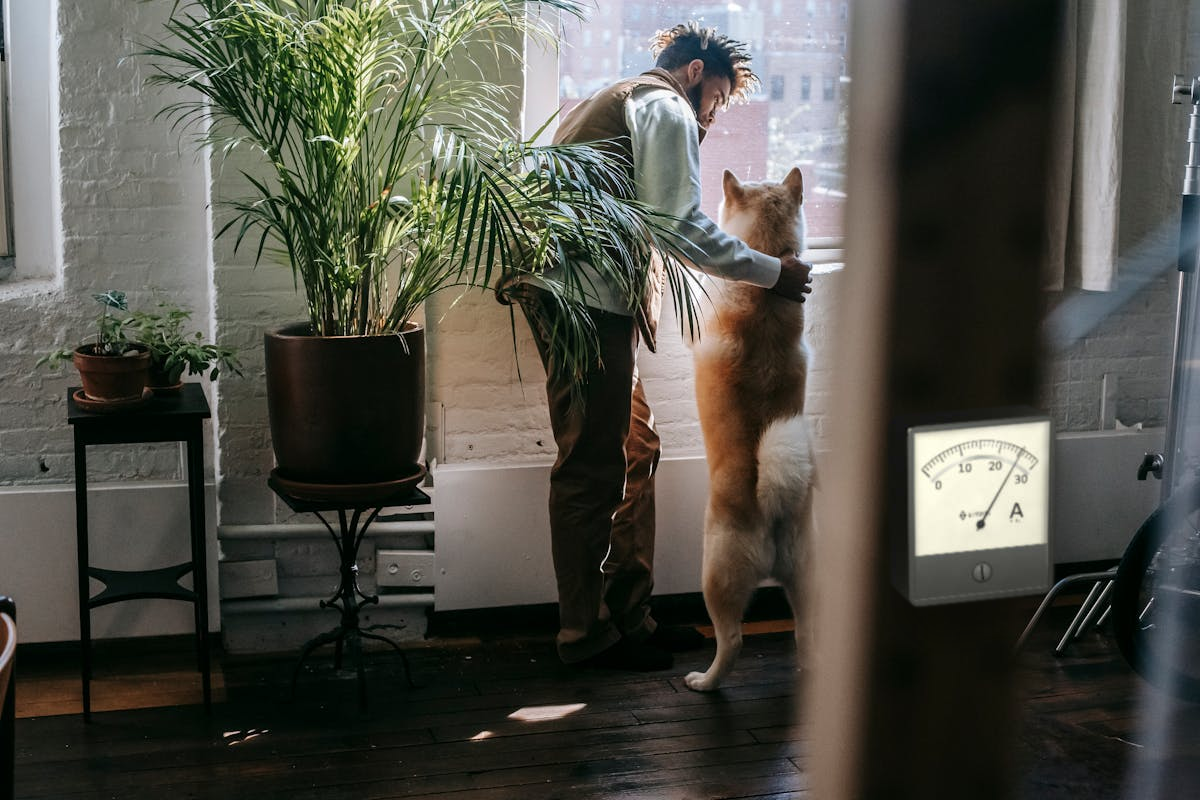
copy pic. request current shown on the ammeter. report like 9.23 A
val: 25 A
